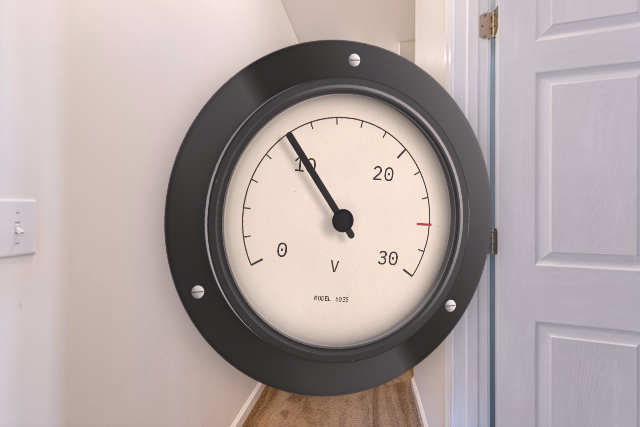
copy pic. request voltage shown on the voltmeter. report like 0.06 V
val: 10 V
